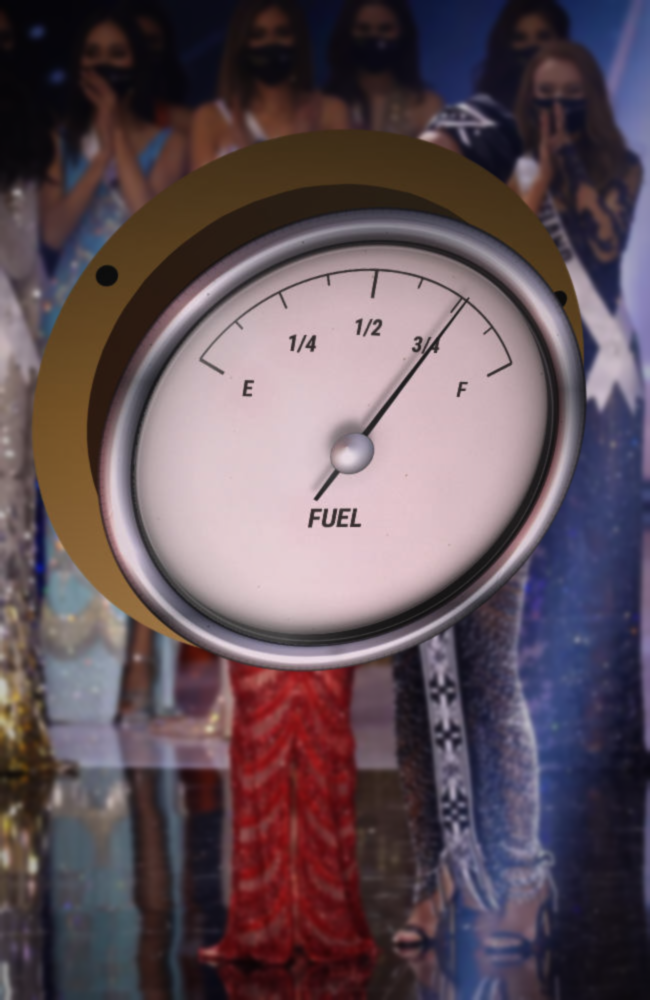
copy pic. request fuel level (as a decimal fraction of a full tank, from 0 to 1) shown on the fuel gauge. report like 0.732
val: 0.75
